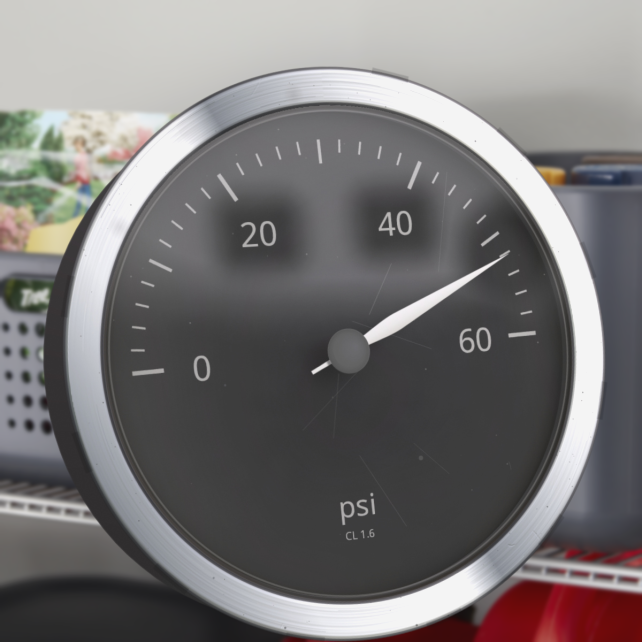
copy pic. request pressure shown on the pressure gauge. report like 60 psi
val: 52 psi
